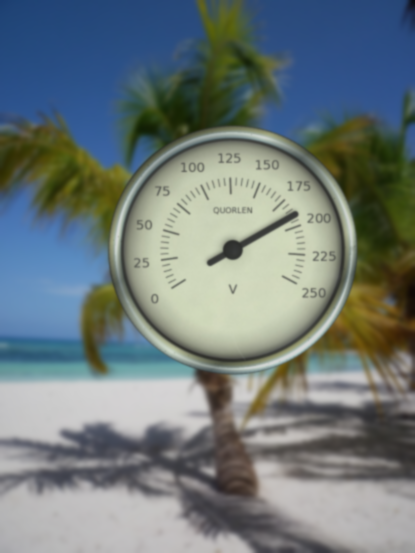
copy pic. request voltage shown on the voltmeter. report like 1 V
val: 190 V
